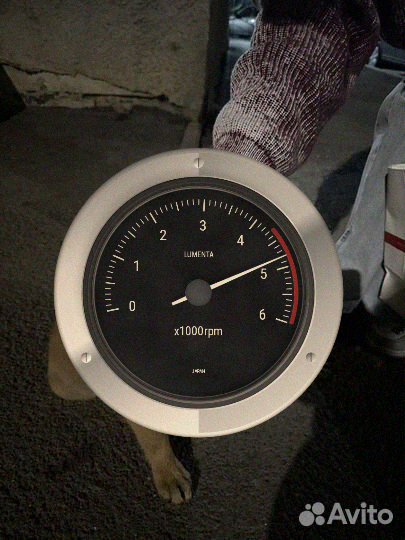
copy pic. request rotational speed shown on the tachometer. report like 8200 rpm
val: 4800 rpm
